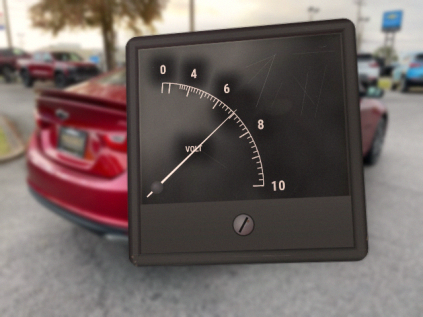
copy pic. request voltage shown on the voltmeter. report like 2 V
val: 7 V
